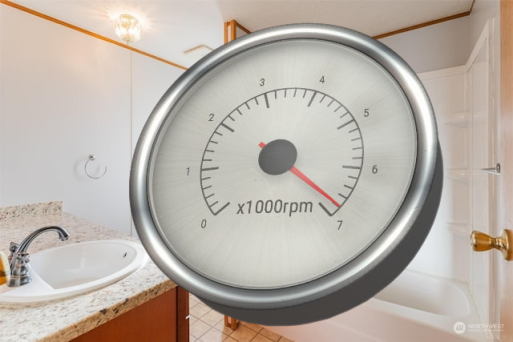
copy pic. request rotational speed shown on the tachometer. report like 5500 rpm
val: 6800 rpm
